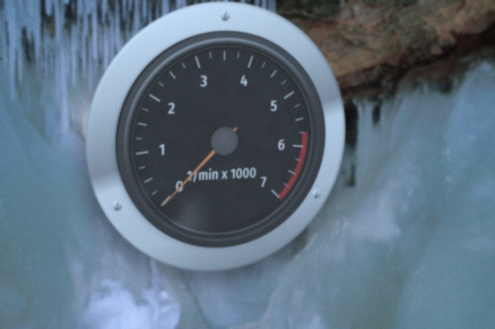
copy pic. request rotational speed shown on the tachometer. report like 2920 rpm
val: 0 rpm
